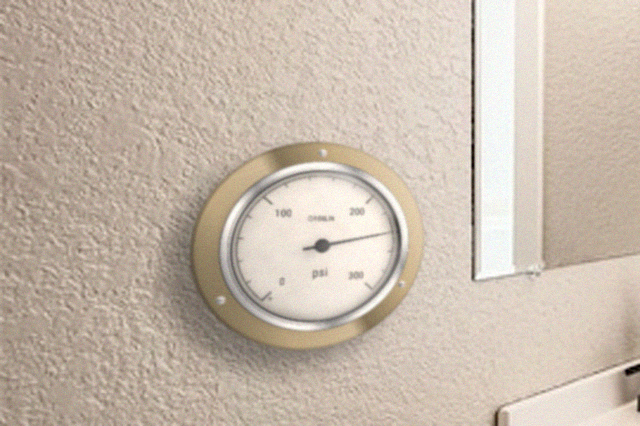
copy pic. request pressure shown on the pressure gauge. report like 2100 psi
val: 240 psi
